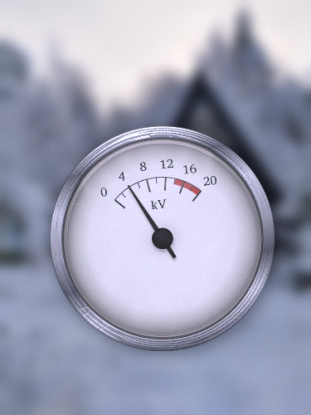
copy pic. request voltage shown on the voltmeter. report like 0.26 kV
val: 4 kV
